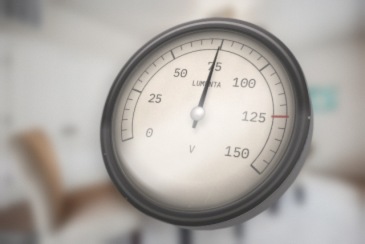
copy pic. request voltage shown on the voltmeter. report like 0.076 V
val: 75 V
